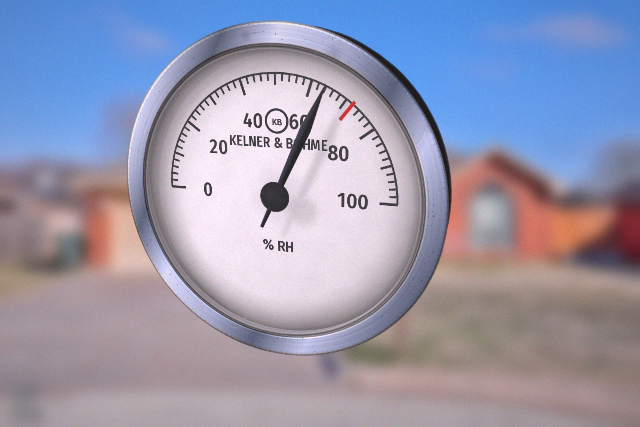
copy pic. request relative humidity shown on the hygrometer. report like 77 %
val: 64 %
